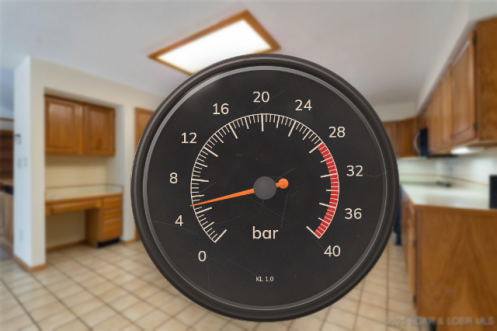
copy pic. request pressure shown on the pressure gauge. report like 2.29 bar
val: 5 bar
